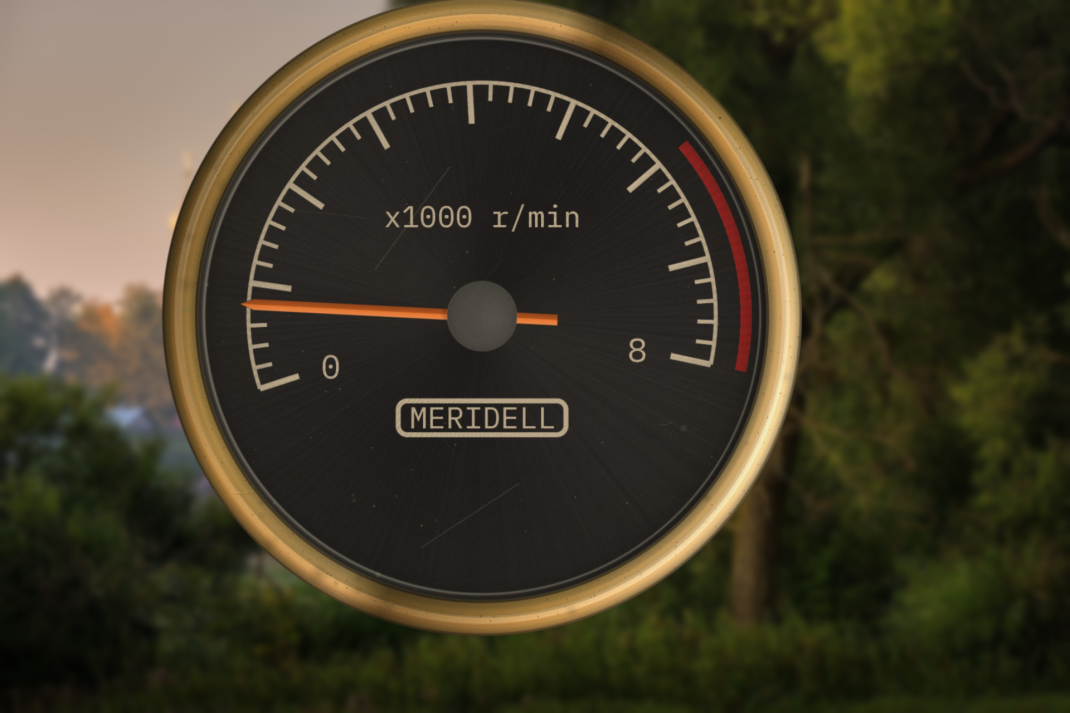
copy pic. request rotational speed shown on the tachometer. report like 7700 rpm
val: 800 rpm
